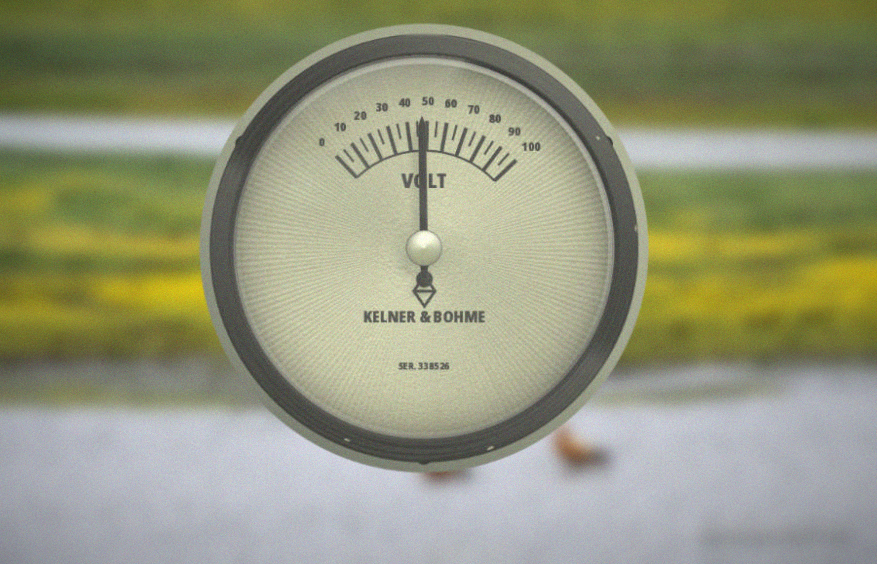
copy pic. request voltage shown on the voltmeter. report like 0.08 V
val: 47.5 V
